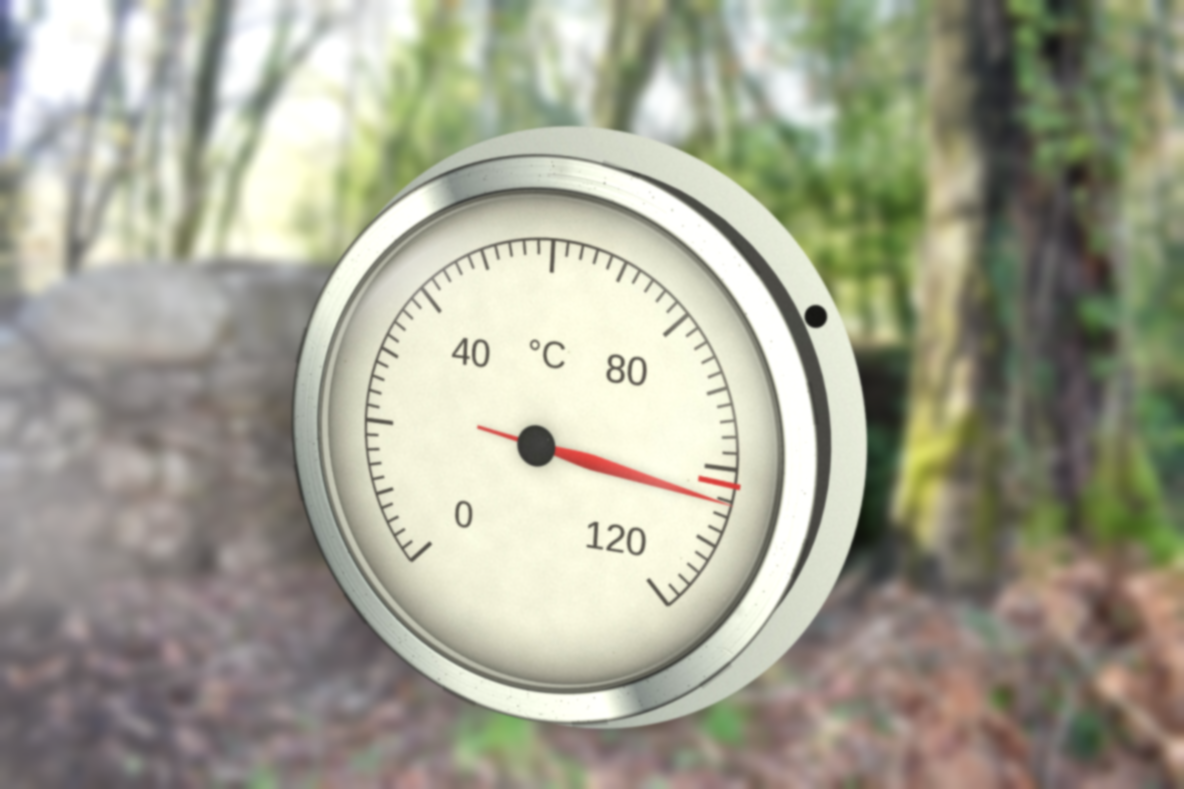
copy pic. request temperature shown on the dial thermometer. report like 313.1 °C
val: 104 °C
